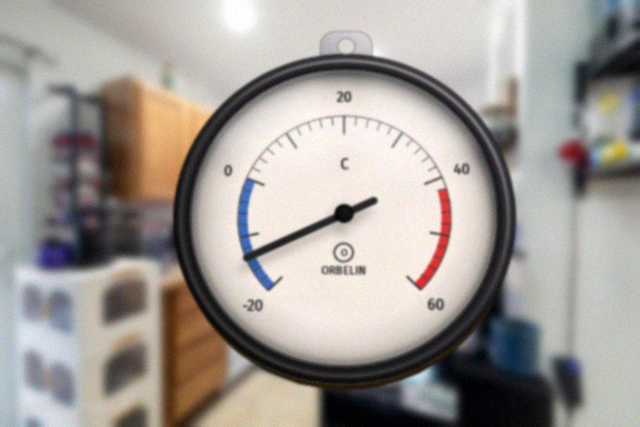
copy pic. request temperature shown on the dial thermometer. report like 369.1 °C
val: -14 °C
